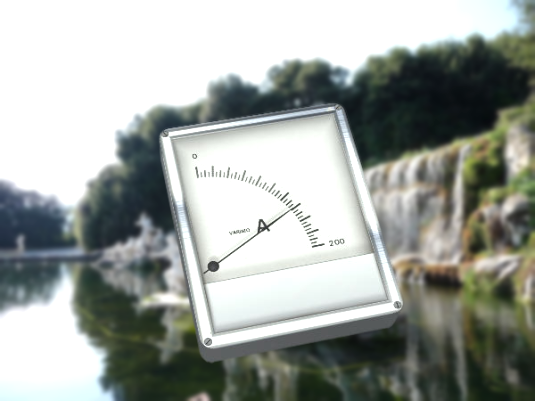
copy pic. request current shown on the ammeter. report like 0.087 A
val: 140 A
